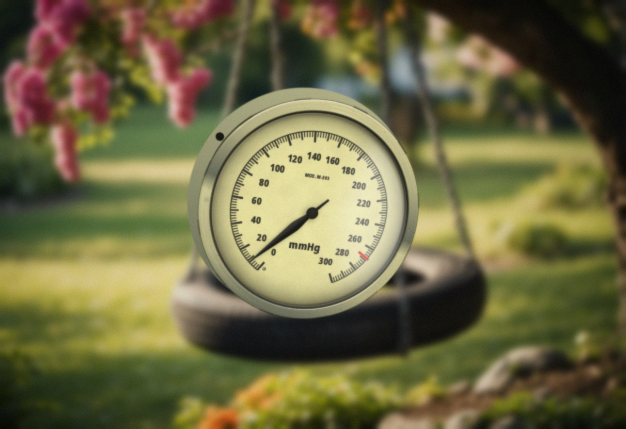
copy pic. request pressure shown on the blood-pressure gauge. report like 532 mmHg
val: 10 mmHg
